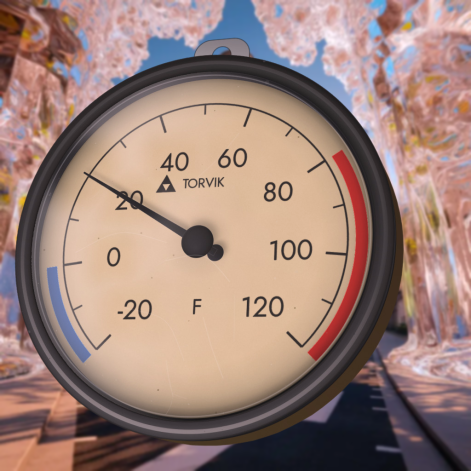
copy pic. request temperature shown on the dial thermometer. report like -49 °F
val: 20 °F
